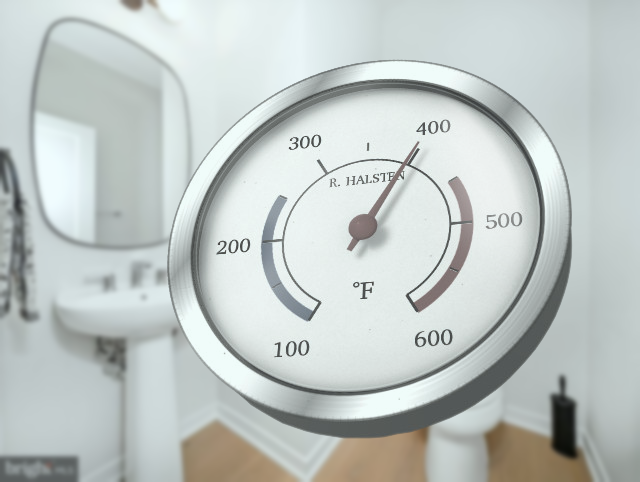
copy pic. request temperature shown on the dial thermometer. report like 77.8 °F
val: 400 °F
